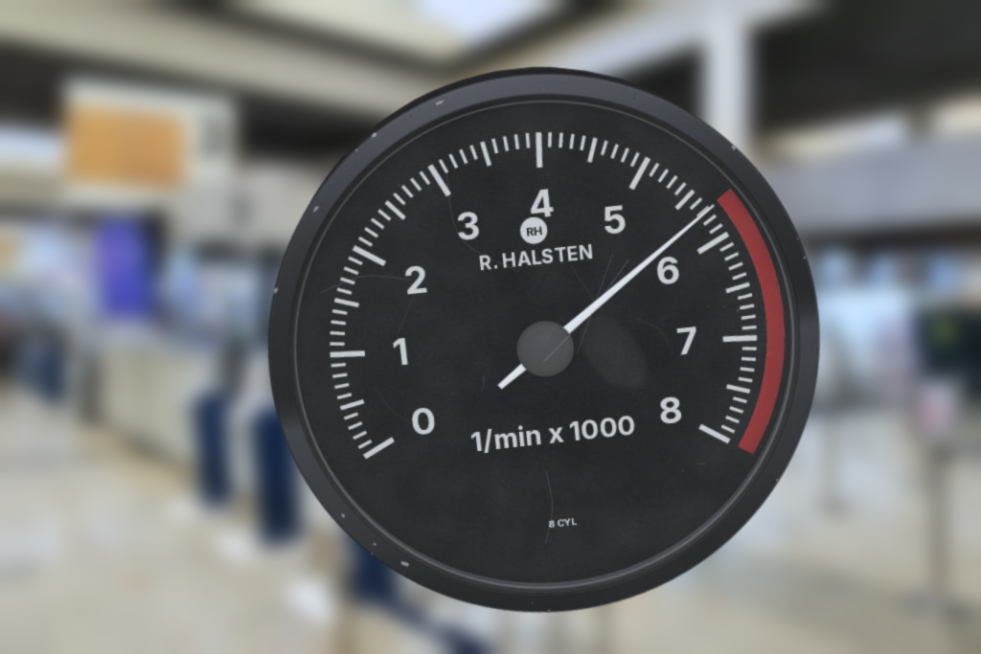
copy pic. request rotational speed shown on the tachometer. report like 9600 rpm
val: 5700 rpm
